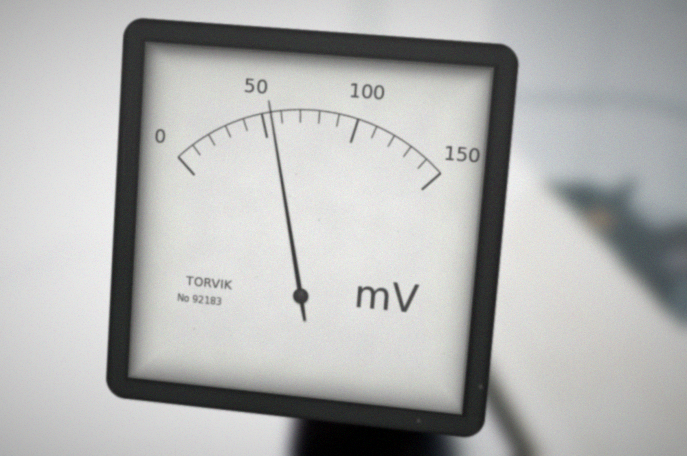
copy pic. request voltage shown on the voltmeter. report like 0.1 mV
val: 55 mV
